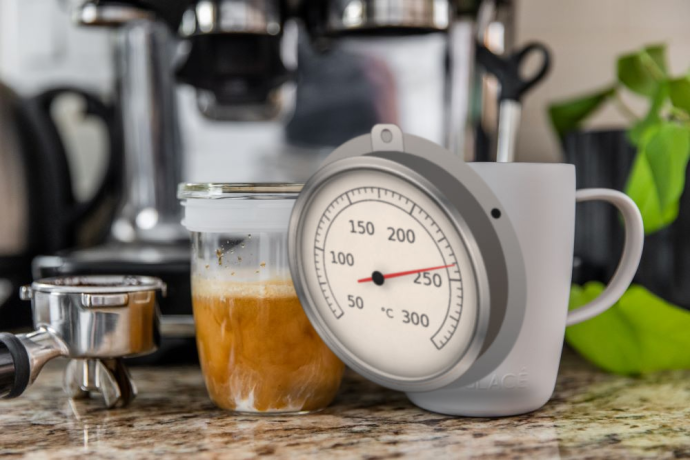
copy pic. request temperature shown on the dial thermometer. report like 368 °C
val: 240 °C
